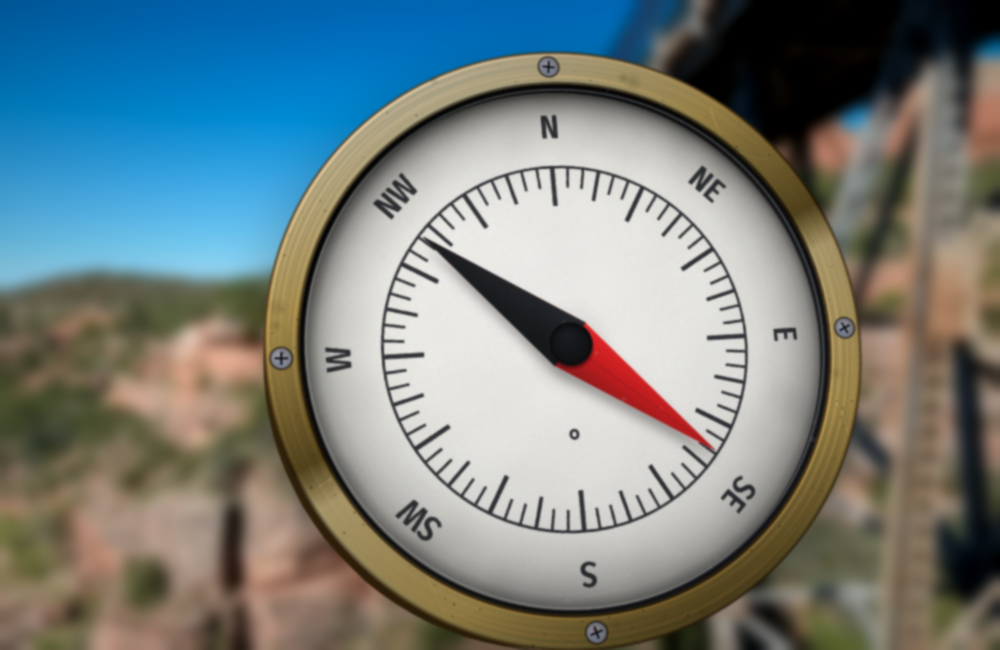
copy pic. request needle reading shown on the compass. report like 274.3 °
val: 130 °
